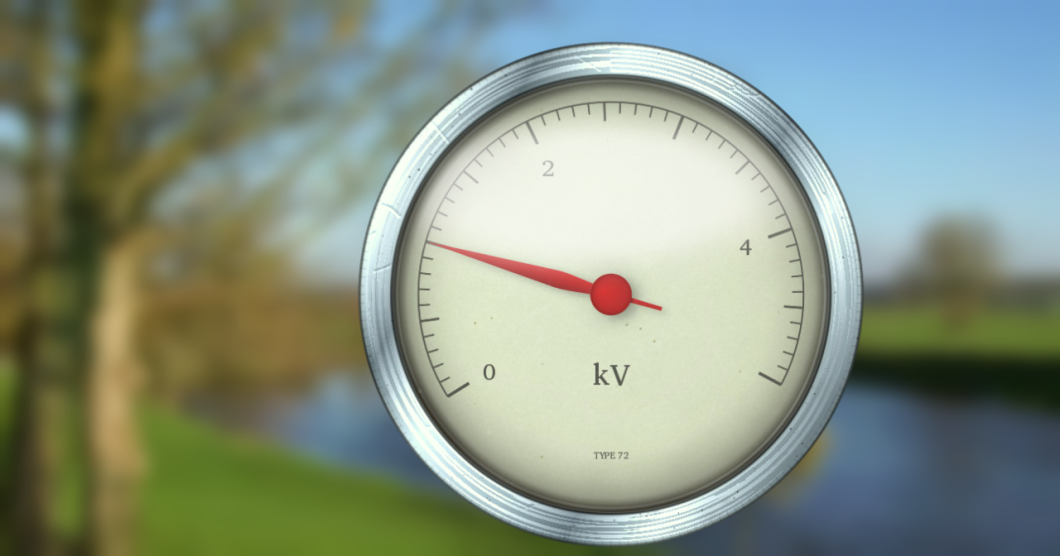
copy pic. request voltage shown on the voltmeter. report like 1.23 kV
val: 1 kV
